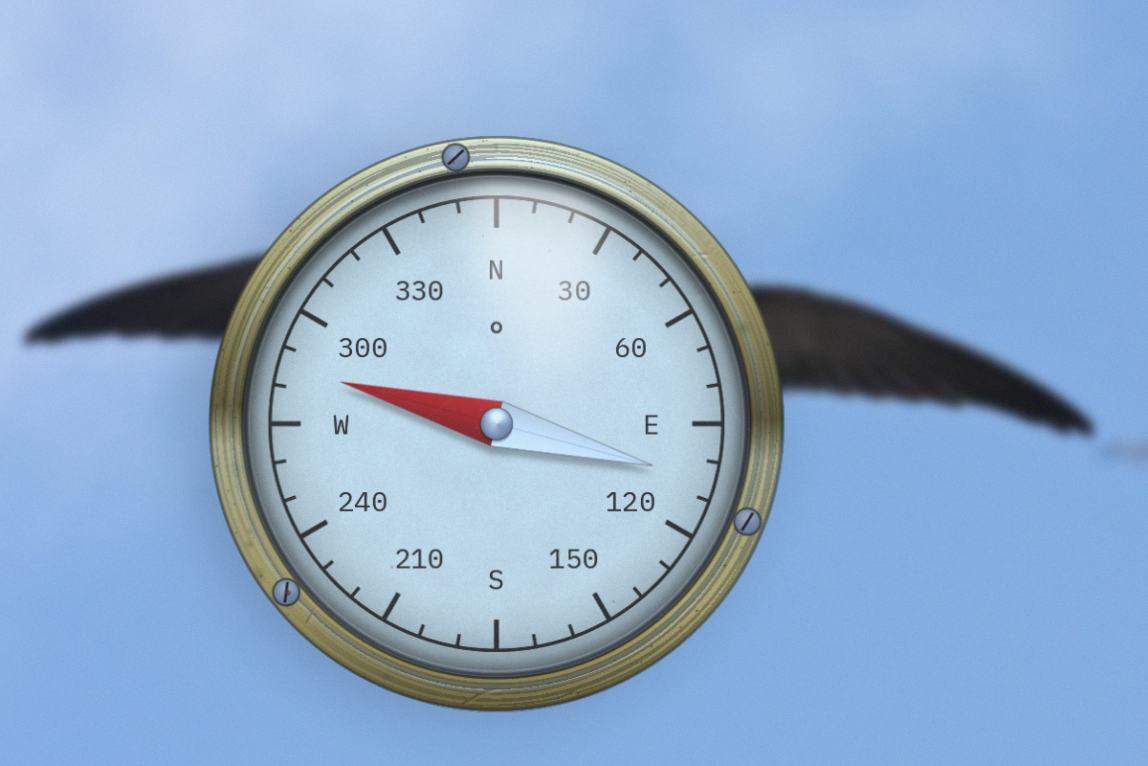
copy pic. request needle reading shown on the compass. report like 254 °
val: 285 °
